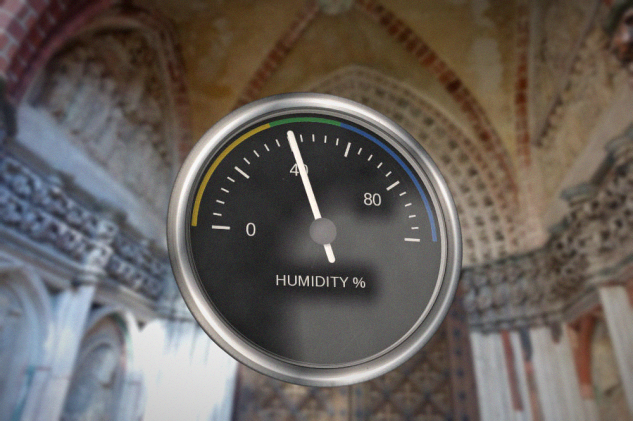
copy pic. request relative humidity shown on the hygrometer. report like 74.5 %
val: 40 %
